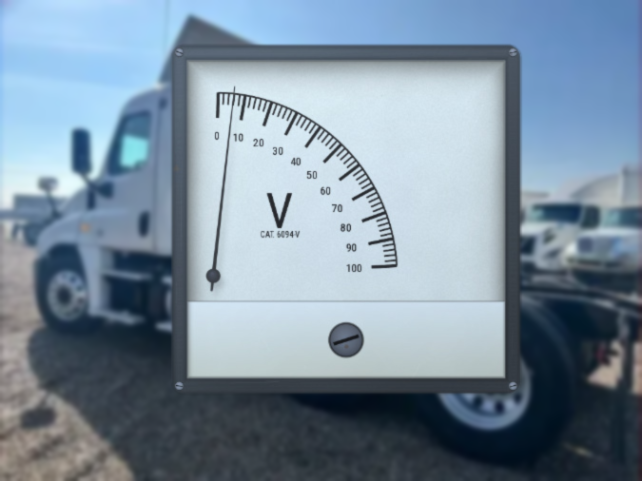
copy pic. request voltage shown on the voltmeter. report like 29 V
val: 6 V
